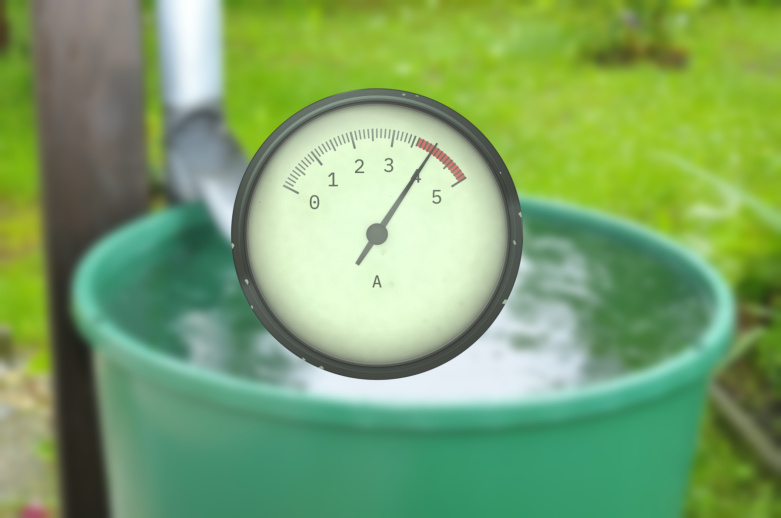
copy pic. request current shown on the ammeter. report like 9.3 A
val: 4 A
